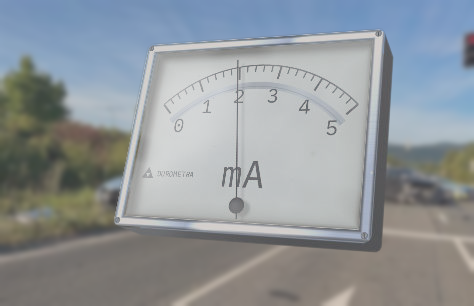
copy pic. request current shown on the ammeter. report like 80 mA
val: 2 mA
